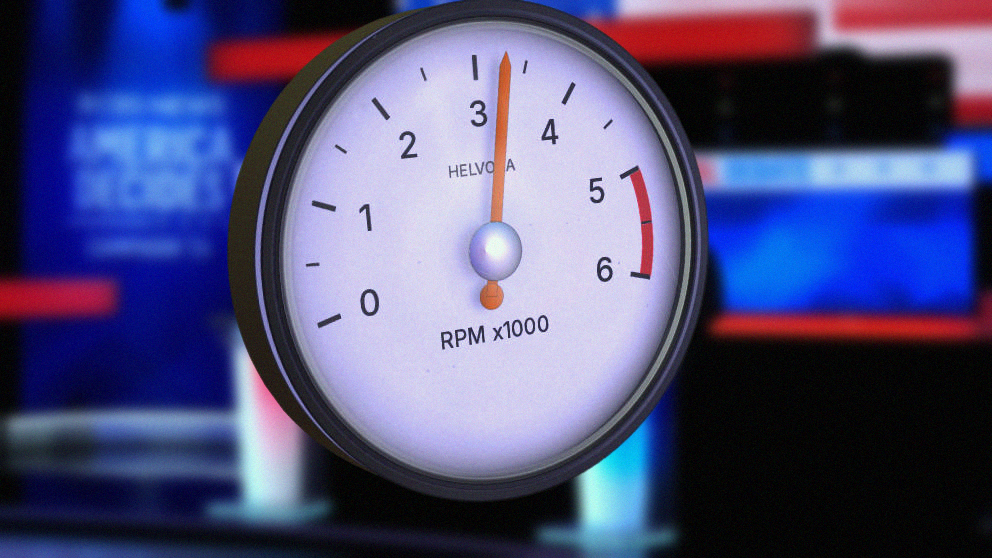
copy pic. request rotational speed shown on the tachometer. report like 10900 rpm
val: 3250 rpm
